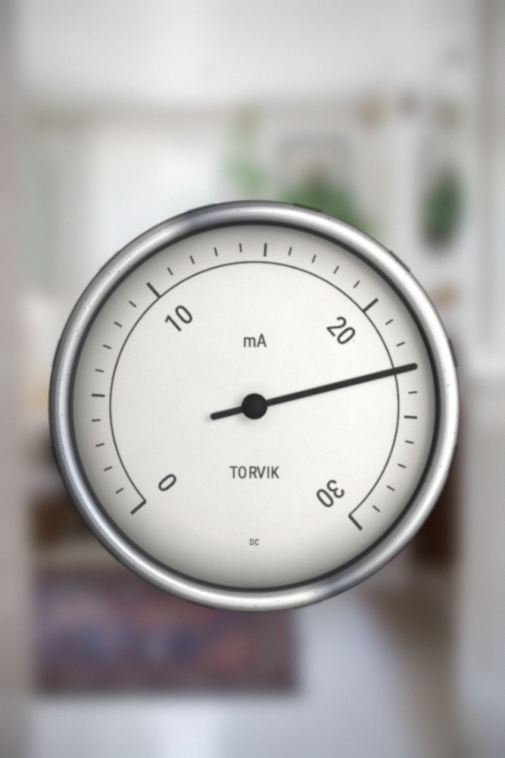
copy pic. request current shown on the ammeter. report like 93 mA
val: 23 mA
